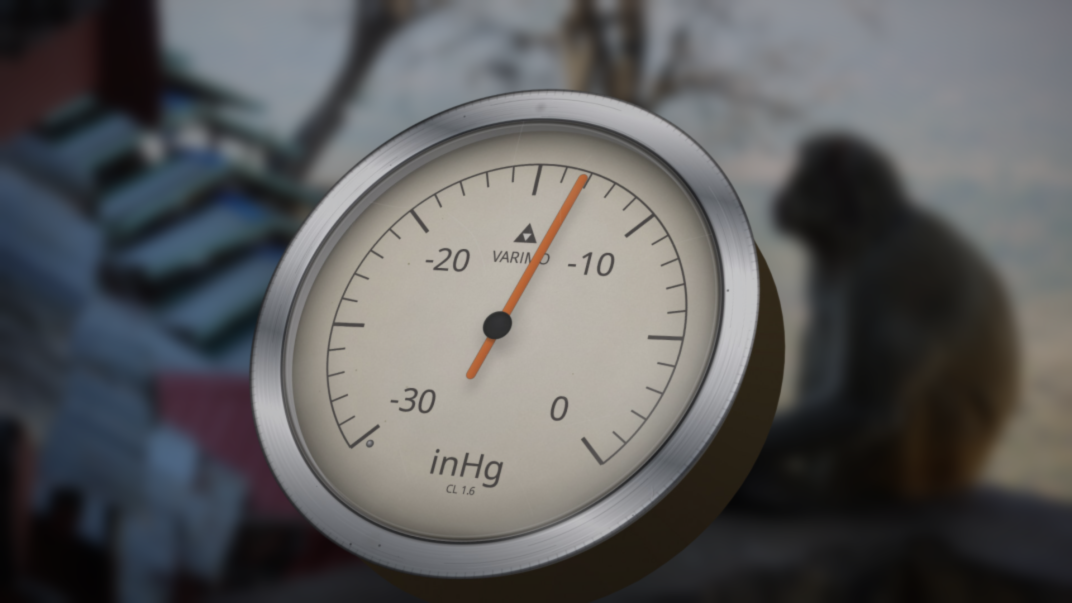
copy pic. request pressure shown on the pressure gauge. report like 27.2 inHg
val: -13 inHg
